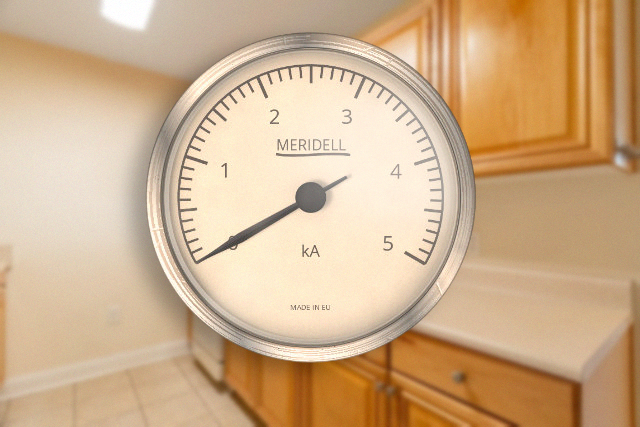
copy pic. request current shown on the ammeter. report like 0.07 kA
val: 0 kA
